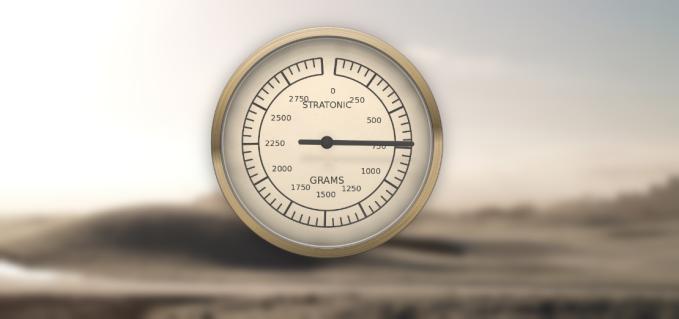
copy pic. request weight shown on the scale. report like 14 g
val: 725 g
